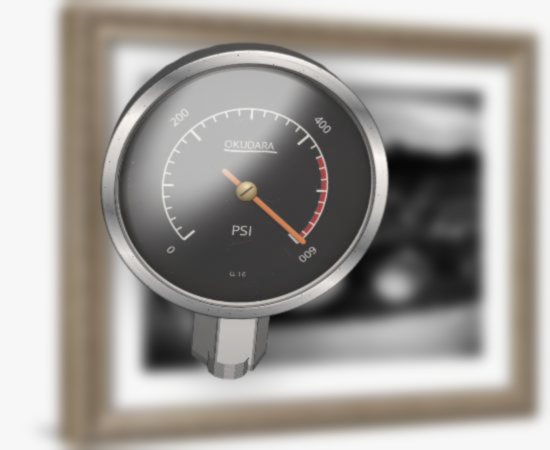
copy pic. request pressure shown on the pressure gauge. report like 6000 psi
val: 590 psi
